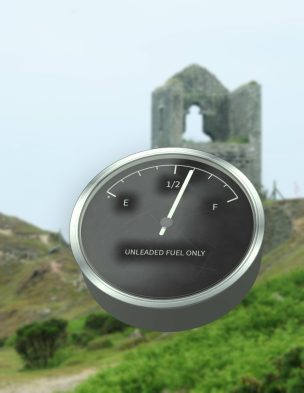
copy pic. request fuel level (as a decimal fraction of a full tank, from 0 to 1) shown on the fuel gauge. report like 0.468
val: 0.625
